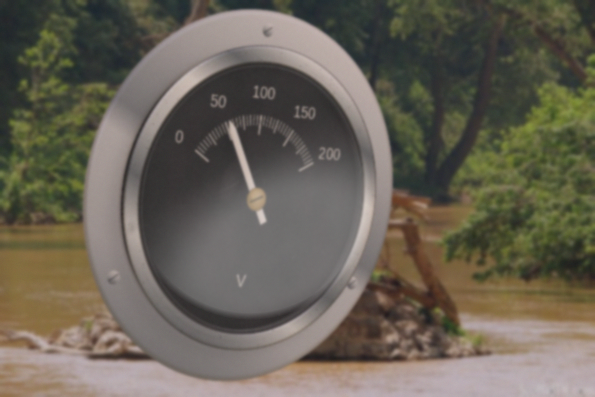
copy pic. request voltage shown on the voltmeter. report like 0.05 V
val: 50 V
